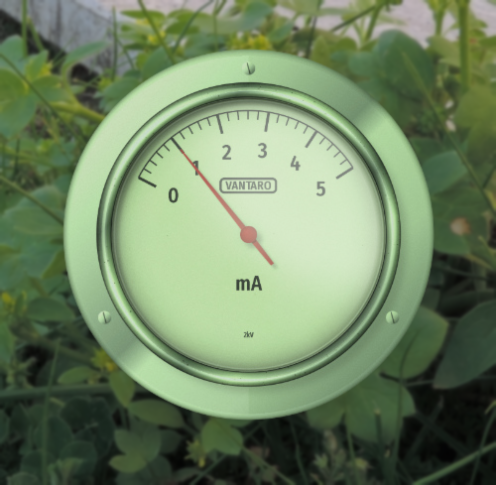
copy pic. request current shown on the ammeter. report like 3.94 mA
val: 1 mA
